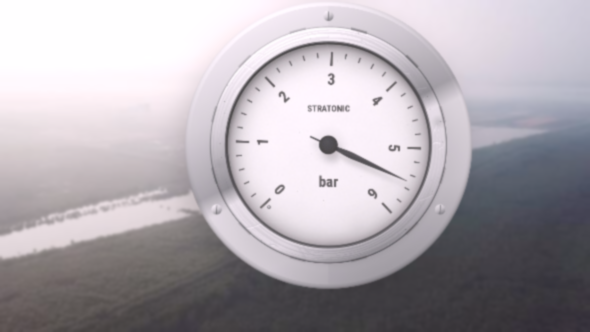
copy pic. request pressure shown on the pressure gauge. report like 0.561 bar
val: 5.5 bar
